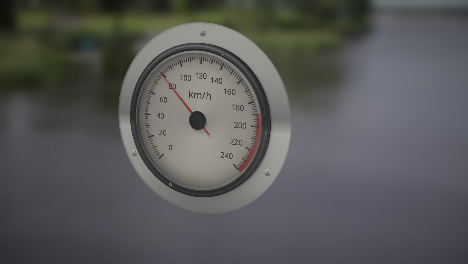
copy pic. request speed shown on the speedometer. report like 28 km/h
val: 80 km/h
